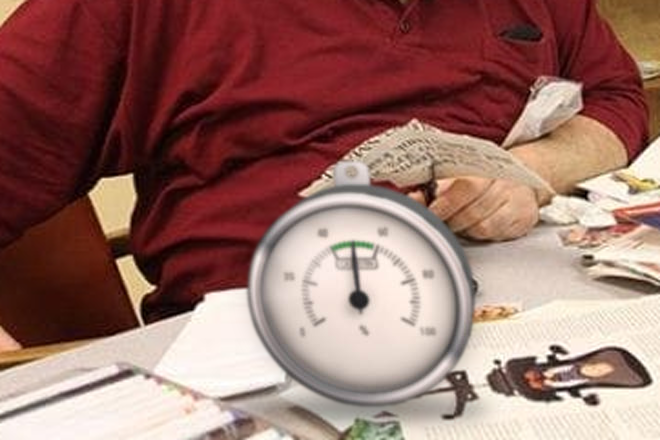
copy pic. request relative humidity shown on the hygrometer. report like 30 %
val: 50 %
